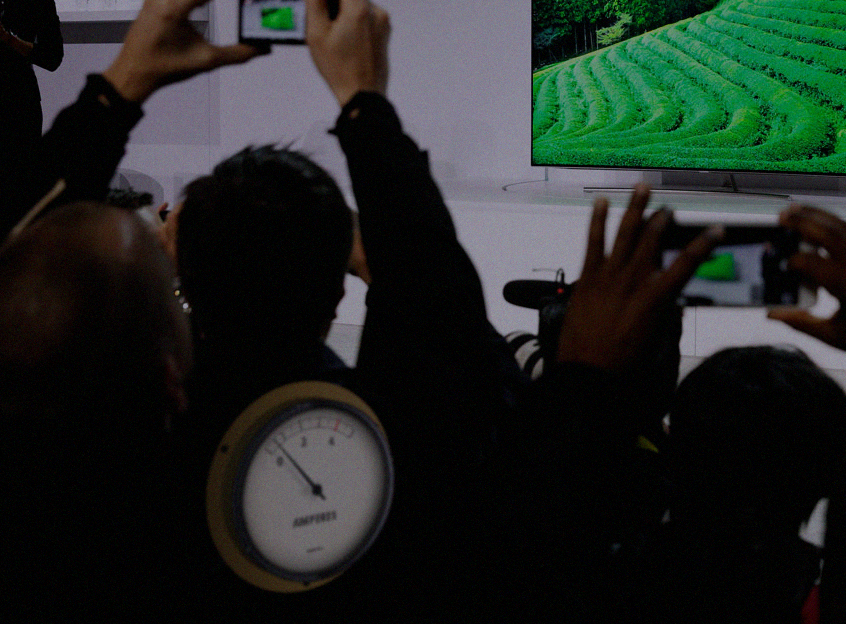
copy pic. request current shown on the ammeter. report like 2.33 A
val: 0.5 A
